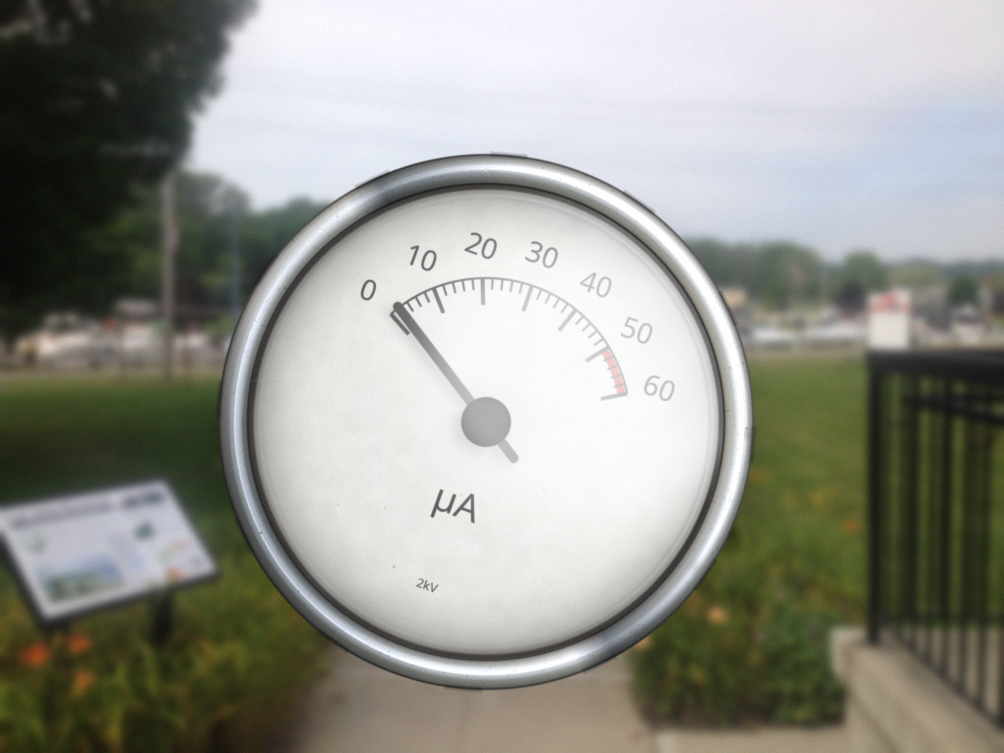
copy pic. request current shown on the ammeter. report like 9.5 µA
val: 2 µA
